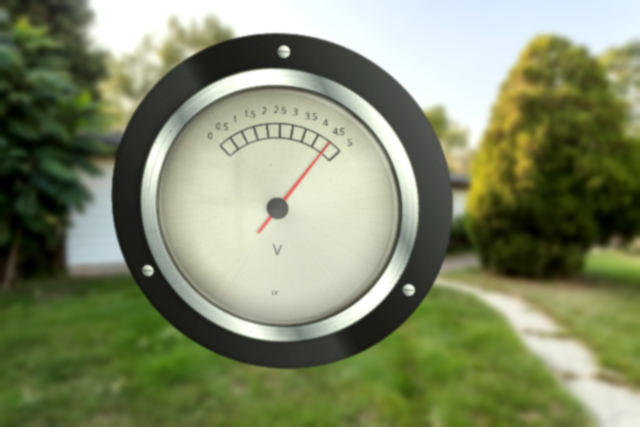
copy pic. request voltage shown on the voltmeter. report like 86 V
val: 4.5 V
